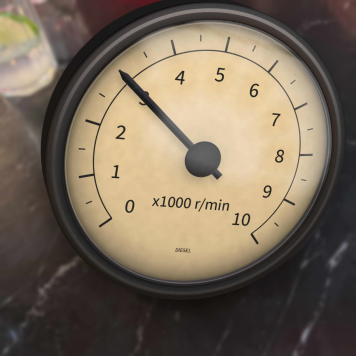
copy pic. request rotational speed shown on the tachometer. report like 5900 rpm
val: 3000 rpm
